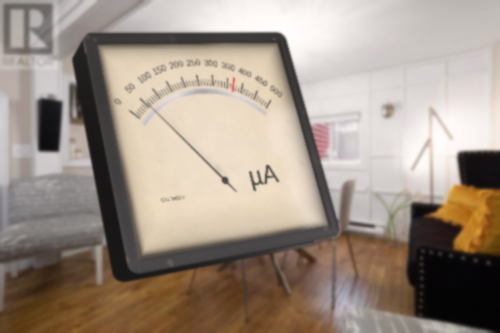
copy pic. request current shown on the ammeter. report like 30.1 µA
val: 50 µA
